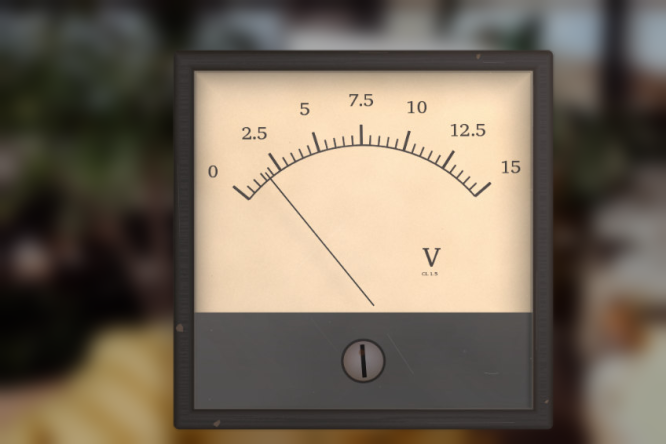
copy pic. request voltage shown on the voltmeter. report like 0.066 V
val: 1.75 V
